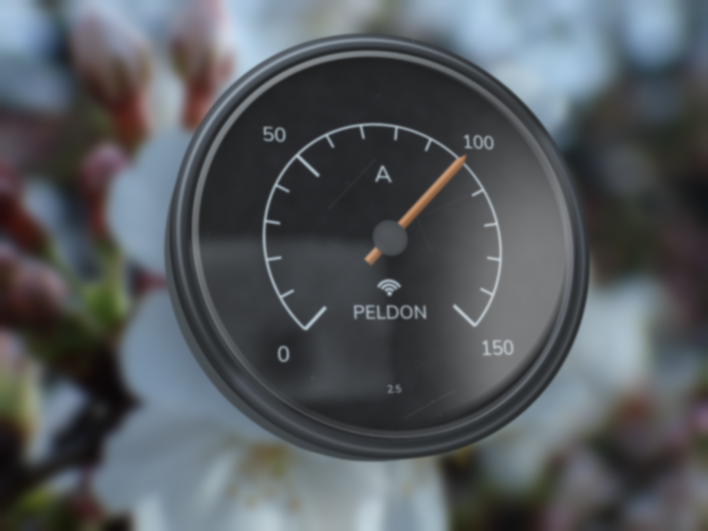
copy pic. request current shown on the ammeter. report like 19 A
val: 100 A
